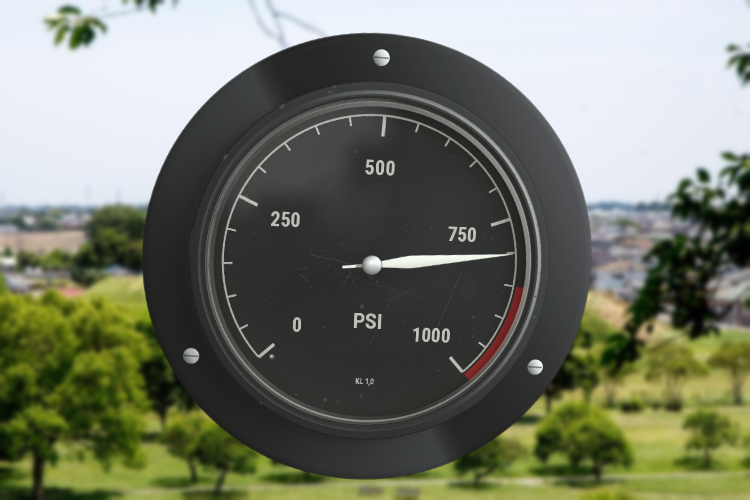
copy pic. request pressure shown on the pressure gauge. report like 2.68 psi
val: 800 psi
